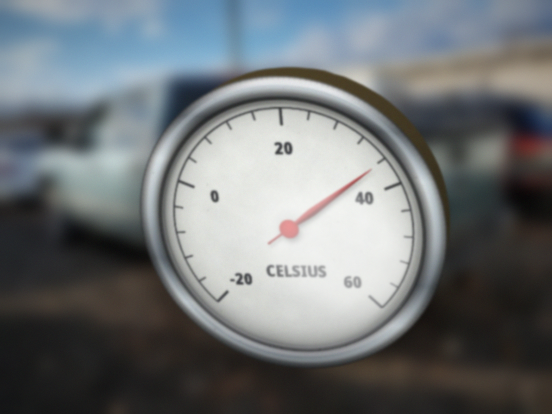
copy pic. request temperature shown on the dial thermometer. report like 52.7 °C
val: 36 °C
